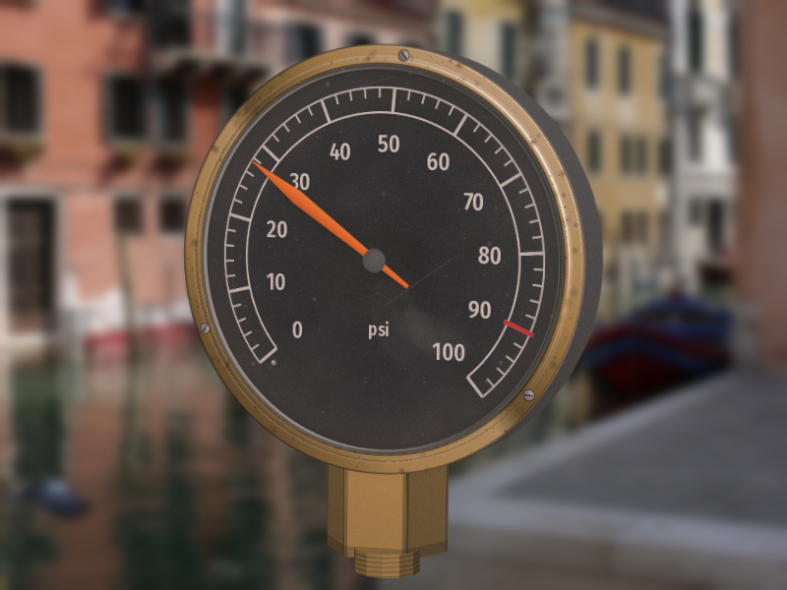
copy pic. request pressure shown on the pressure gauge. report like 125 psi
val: 28 psi
